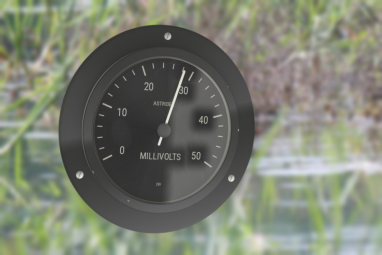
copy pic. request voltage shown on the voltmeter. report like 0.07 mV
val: 28 mV
